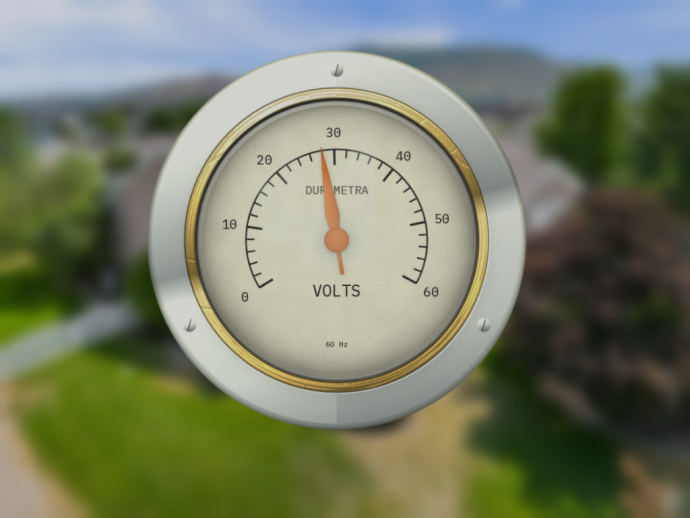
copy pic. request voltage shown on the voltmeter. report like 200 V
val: 28 V
